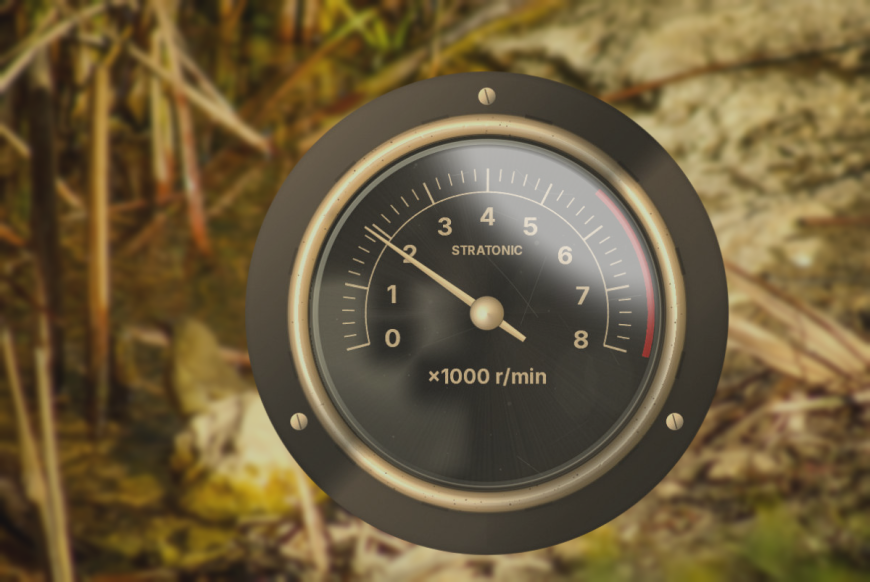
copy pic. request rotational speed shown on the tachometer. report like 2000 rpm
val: 1900 rpm
